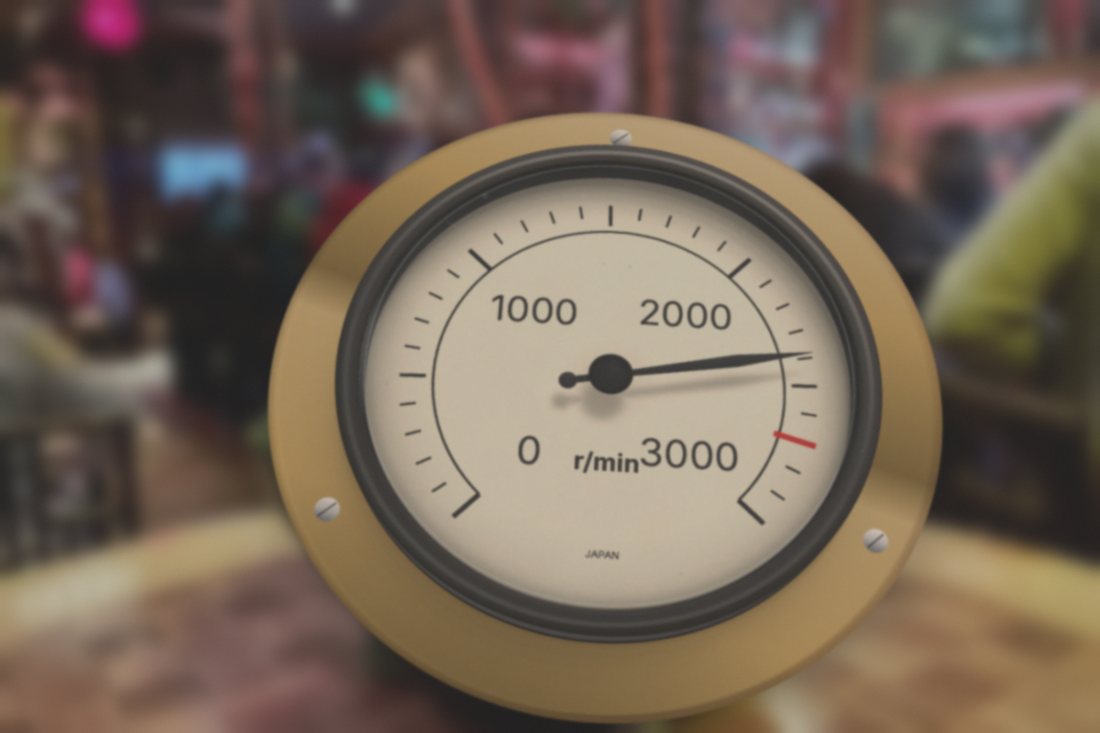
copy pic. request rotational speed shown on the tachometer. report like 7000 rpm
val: 2400 rpm
